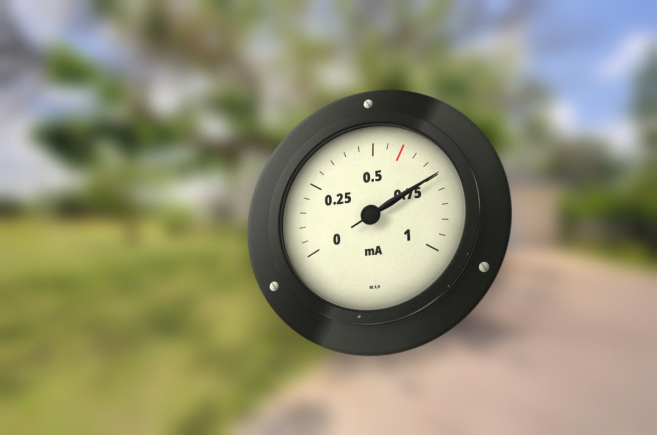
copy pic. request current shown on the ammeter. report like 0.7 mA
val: 0.75 mA
